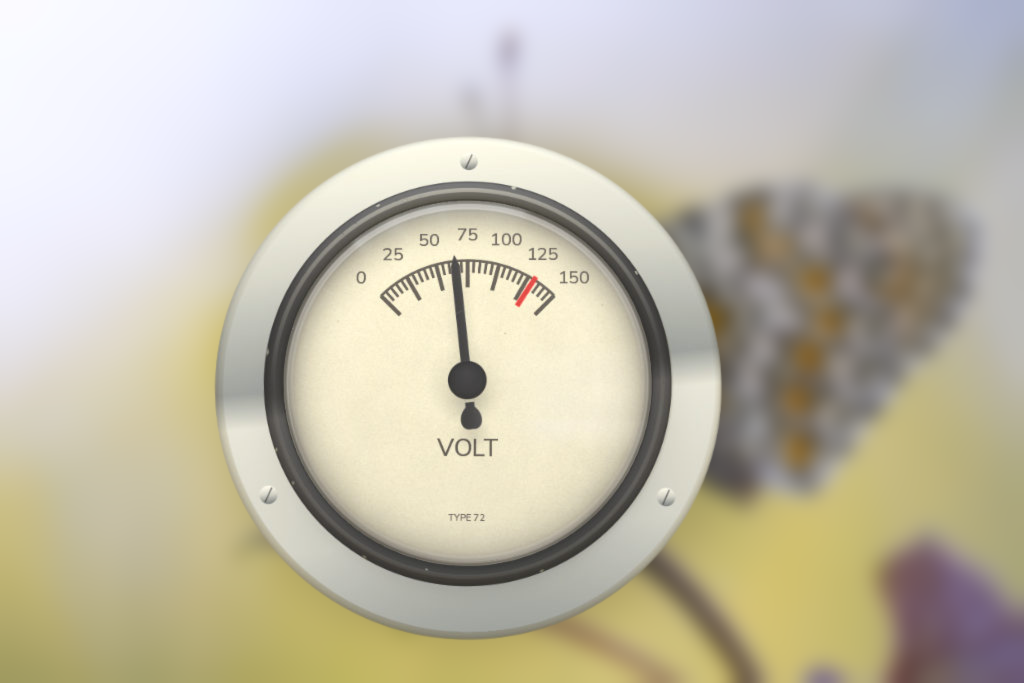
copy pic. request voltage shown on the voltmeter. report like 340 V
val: 65 V
